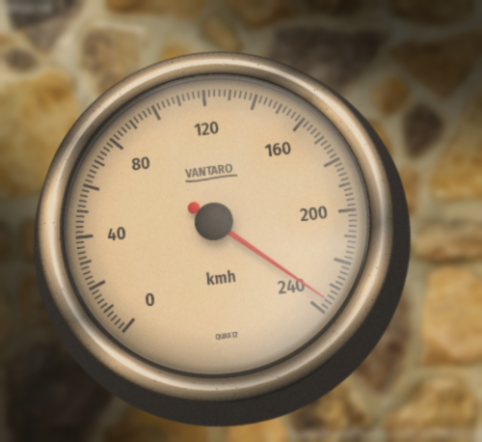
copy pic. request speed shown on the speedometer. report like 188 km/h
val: 236 km/h
